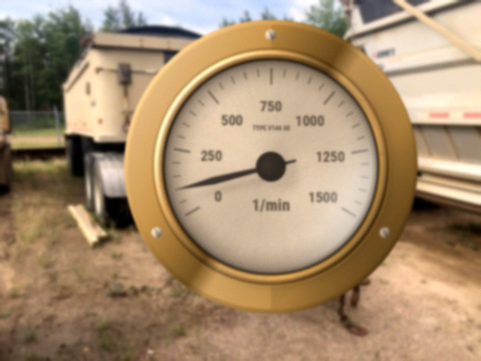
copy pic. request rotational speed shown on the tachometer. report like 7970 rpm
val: 100 rpm
